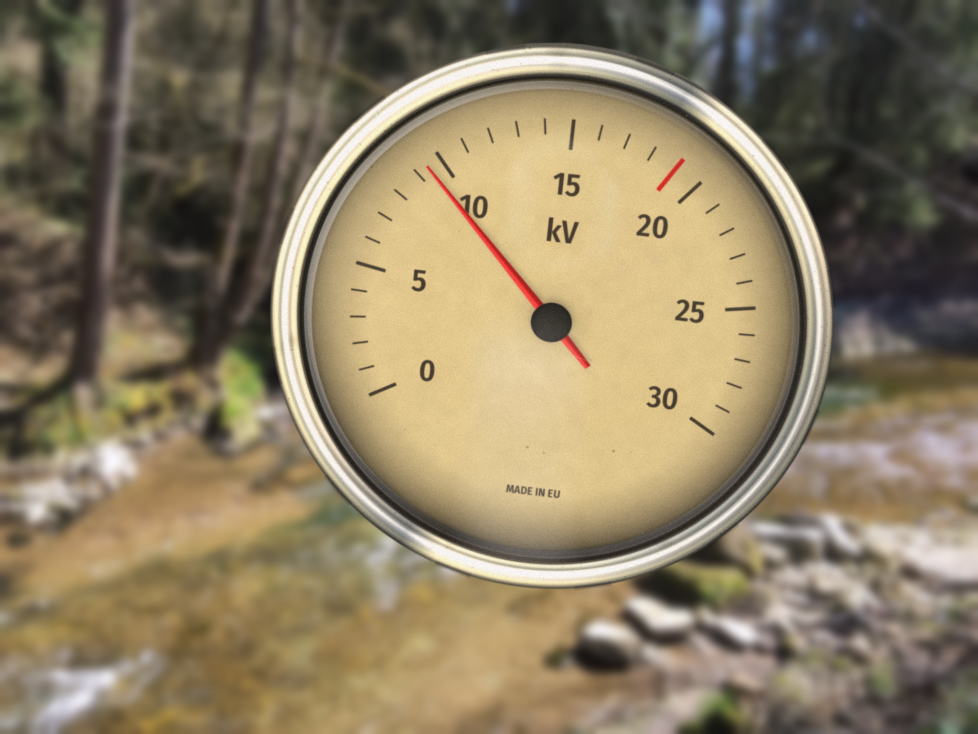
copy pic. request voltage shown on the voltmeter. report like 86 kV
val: 9.5 kV
